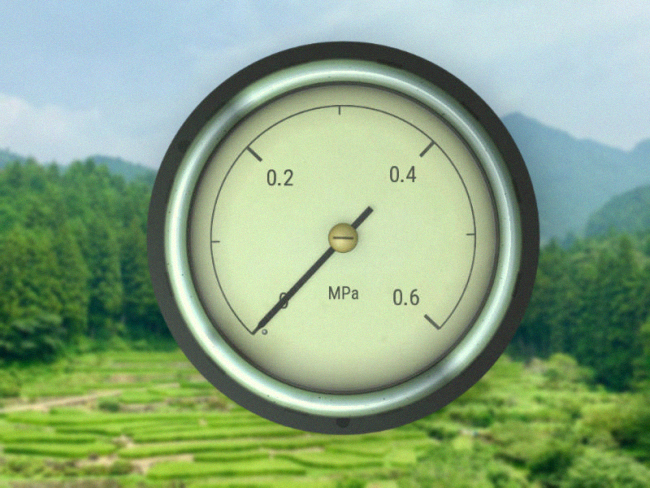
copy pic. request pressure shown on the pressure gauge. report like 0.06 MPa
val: 0 MPa
